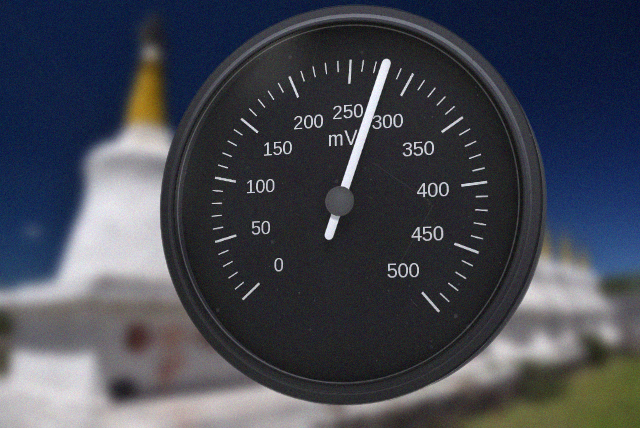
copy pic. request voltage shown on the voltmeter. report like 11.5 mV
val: 280 mV
